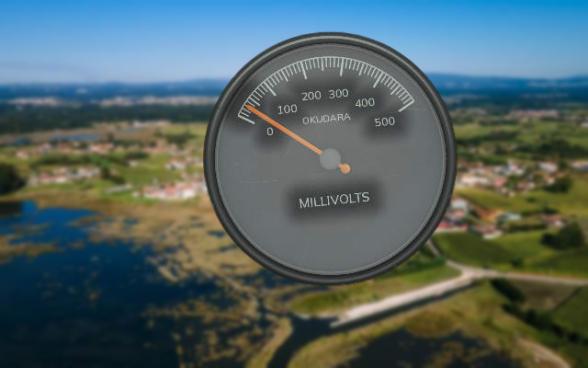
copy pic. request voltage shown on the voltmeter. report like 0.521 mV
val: 30 mV
